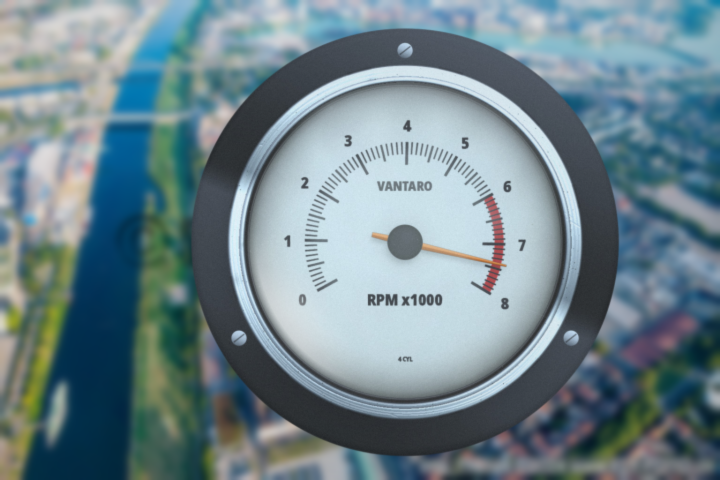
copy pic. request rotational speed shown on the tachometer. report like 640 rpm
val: 7400 rpm
